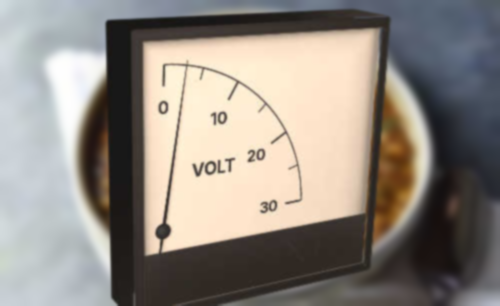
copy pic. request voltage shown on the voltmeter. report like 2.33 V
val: 2.5 V
